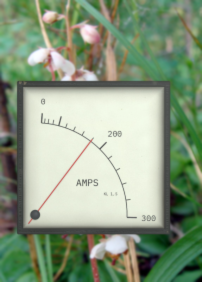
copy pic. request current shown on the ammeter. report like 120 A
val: 180 A
